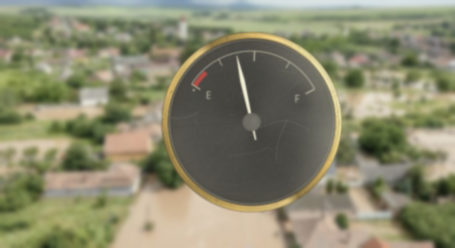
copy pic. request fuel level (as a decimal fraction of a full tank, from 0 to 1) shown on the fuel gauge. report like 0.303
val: 0.375
